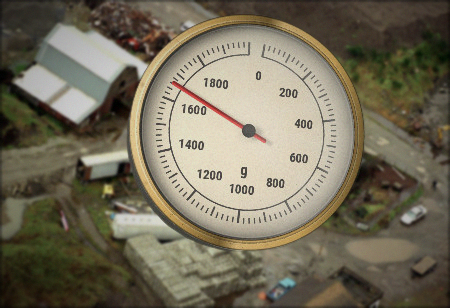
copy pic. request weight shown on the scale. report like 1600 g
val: 1660 g
